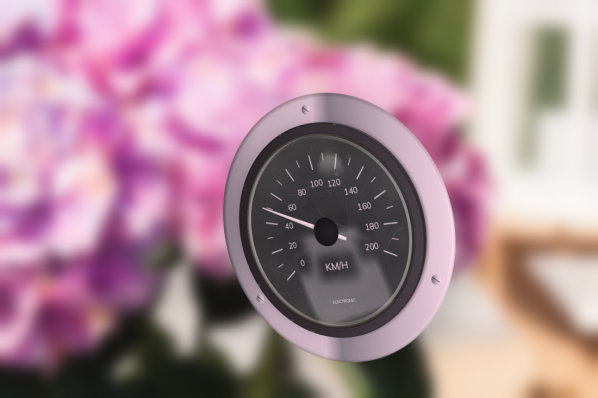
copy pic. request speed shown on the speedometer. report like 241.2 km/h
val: 50 km/h
